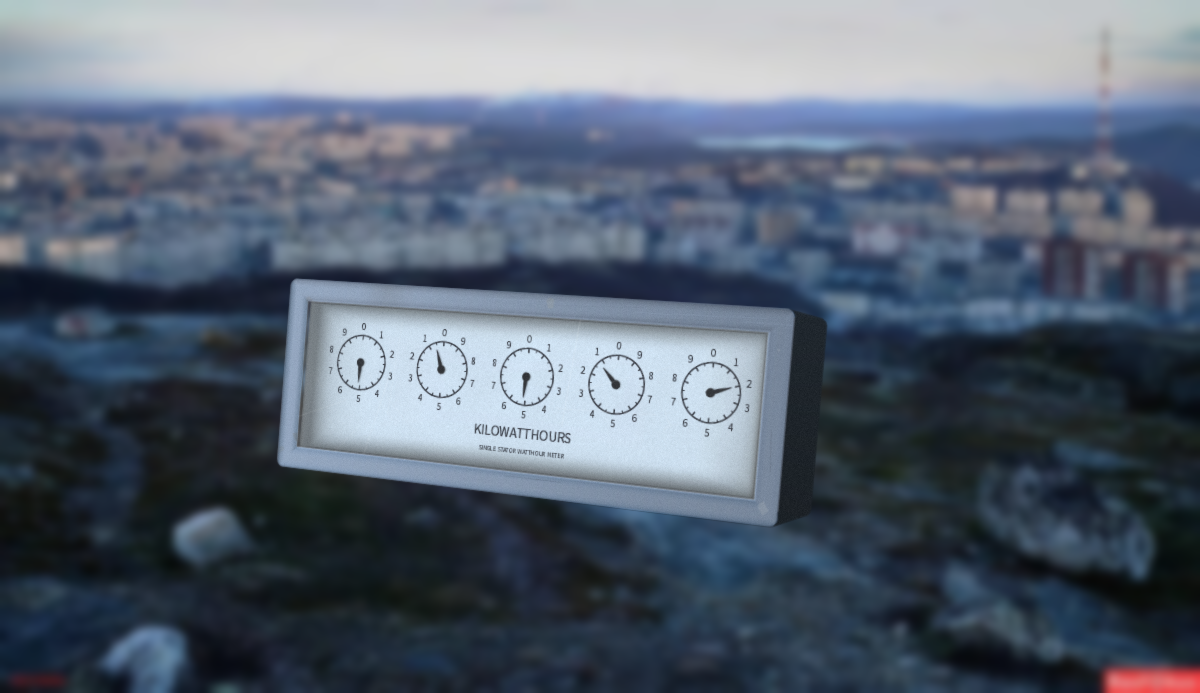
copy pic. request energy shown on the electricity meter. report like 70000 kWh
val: 50512 kWh
